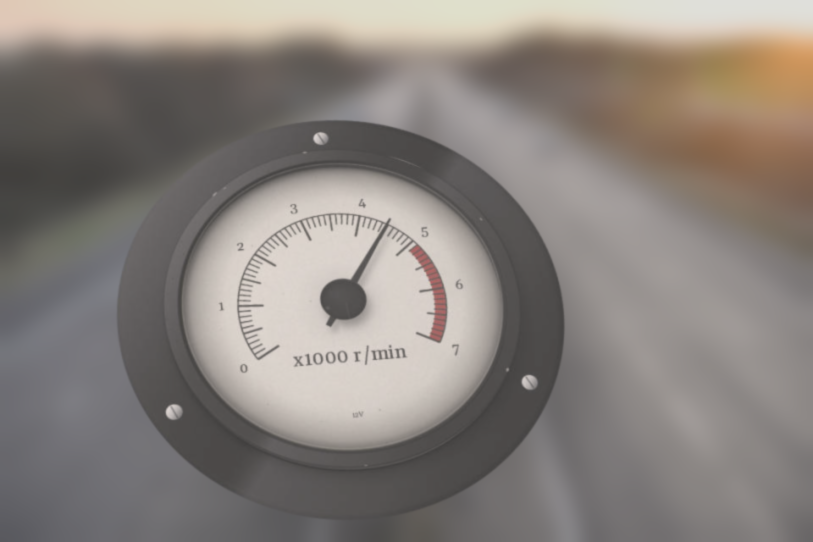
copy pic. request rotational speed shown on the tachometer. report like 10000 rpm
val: 4500 rpm
